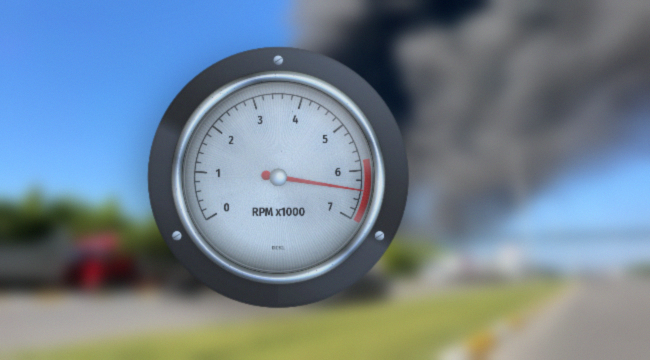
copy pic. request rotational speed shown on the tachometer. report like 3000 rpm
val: 6400 rpm
